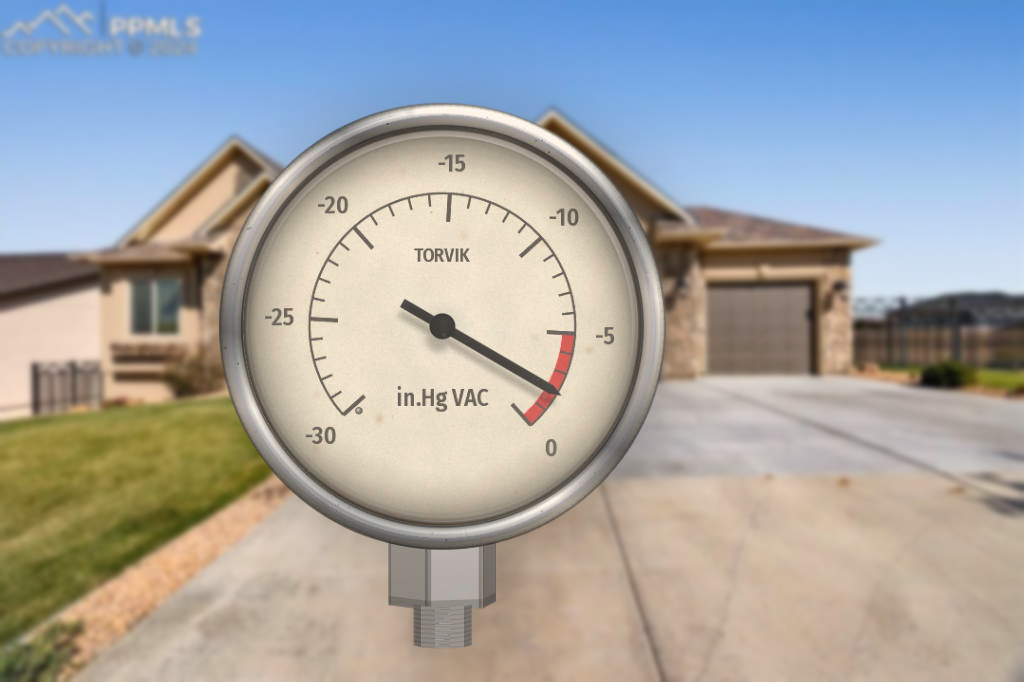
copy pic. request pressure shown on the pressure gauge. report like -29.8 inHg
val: -2 inHg
